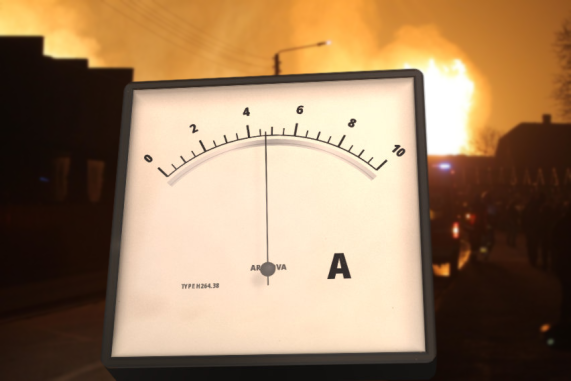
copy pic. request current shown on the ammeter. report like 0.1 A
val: 4.75 A
